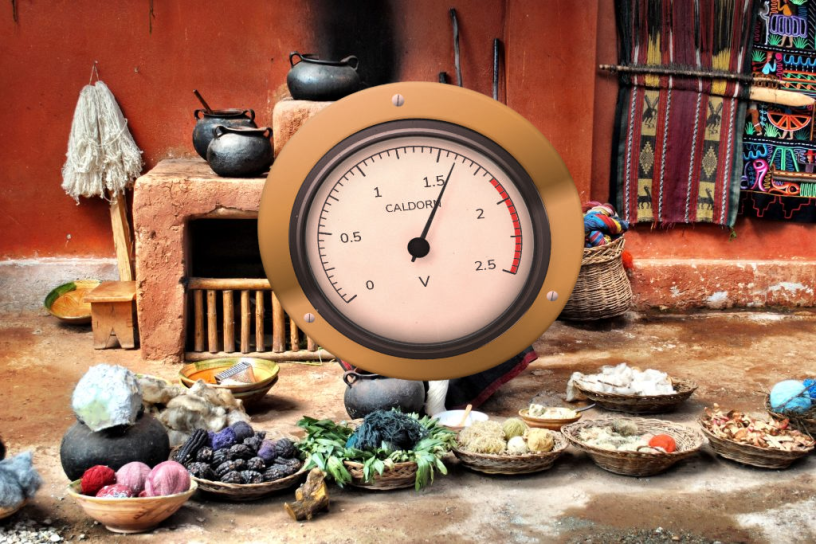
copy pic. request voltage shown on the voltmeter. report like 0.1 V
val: 1.6 V
